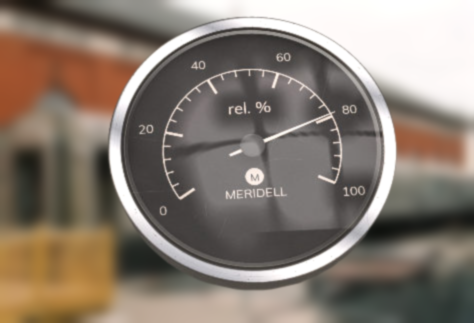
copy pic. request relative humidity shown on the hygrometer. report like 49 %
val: 80 %
